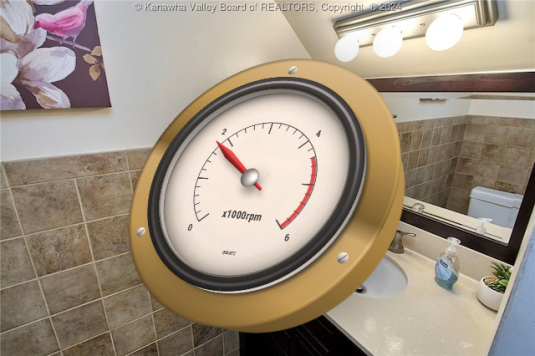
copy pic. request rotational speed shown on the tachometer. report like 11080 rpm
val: 1800 rpm
